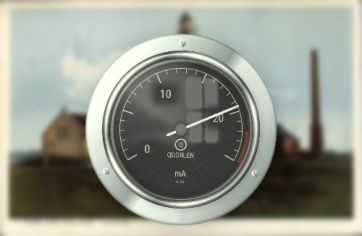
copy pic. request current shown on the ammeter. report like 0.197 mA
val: 19.5 mA
